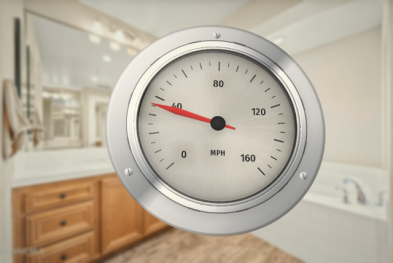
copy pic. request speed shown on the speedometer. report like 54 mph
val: 35 mph
